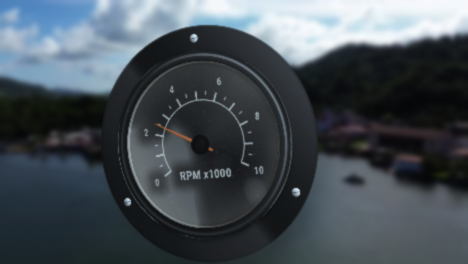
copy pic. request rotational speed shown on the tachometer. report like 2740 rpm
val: 2500 rpm
